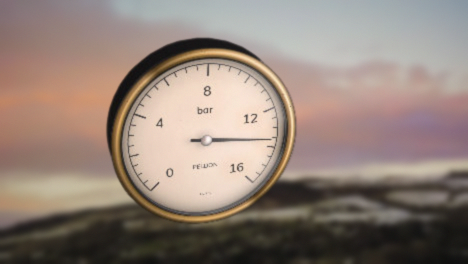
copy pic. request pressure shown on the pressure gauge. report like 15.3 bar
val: 13.5 bar
